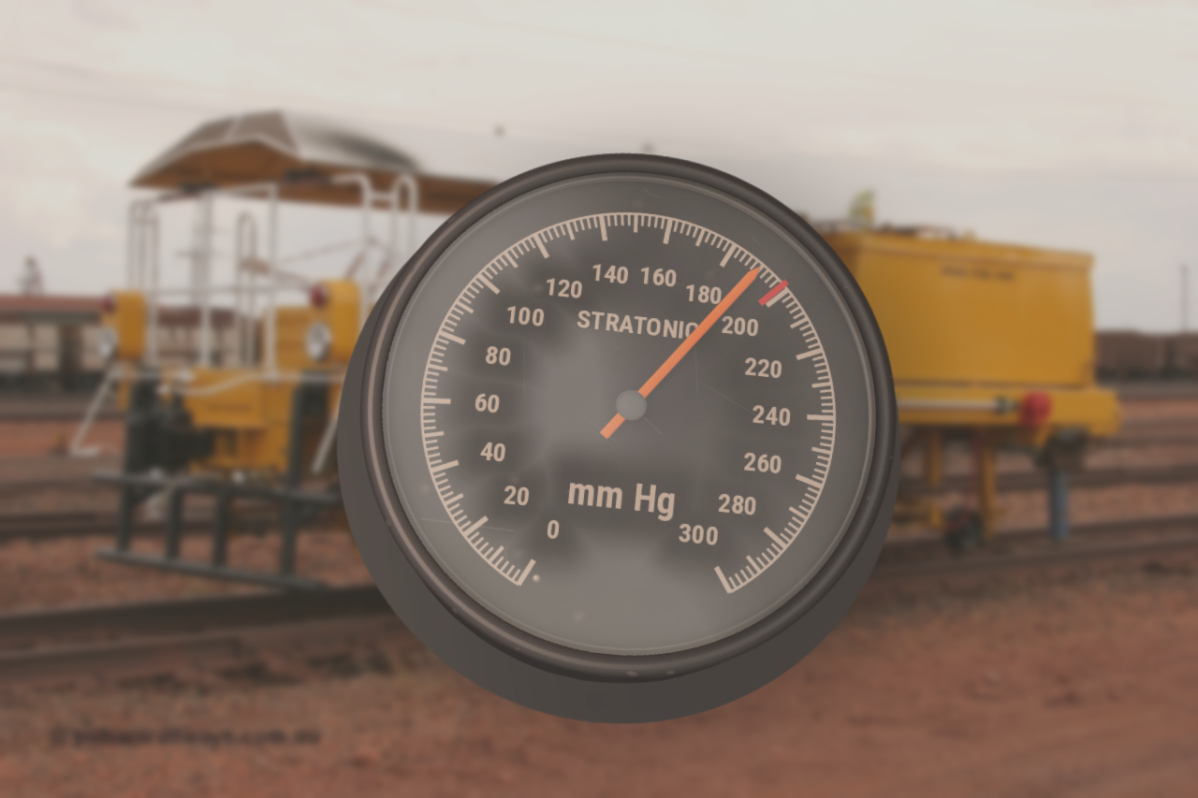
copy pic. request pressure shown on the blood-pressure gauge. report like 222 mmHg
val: 190 mmHg
